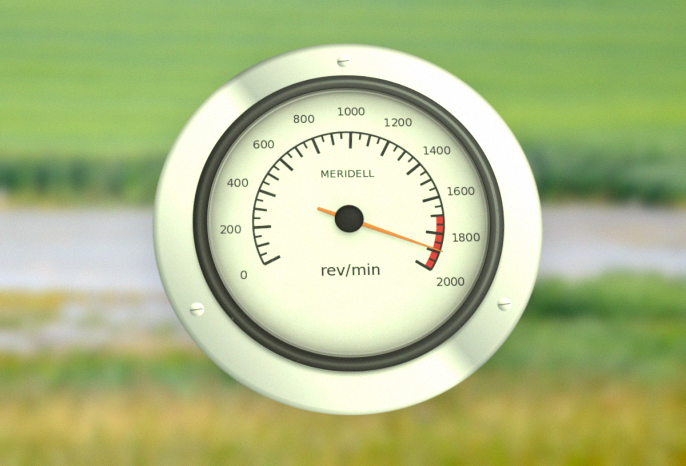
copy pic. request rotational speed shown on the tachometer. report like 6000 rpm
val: 1900 rpm
